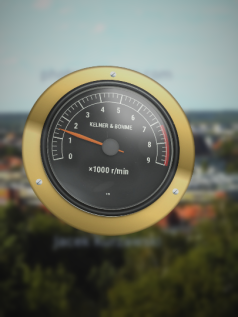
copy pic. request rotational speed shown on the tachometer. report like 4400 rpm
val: 1400 rpm
